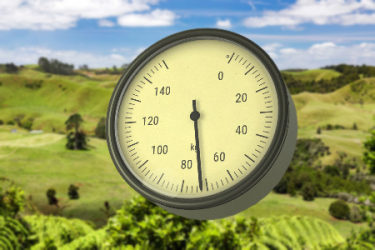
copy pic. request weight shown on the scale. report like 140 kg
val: 72 kg
